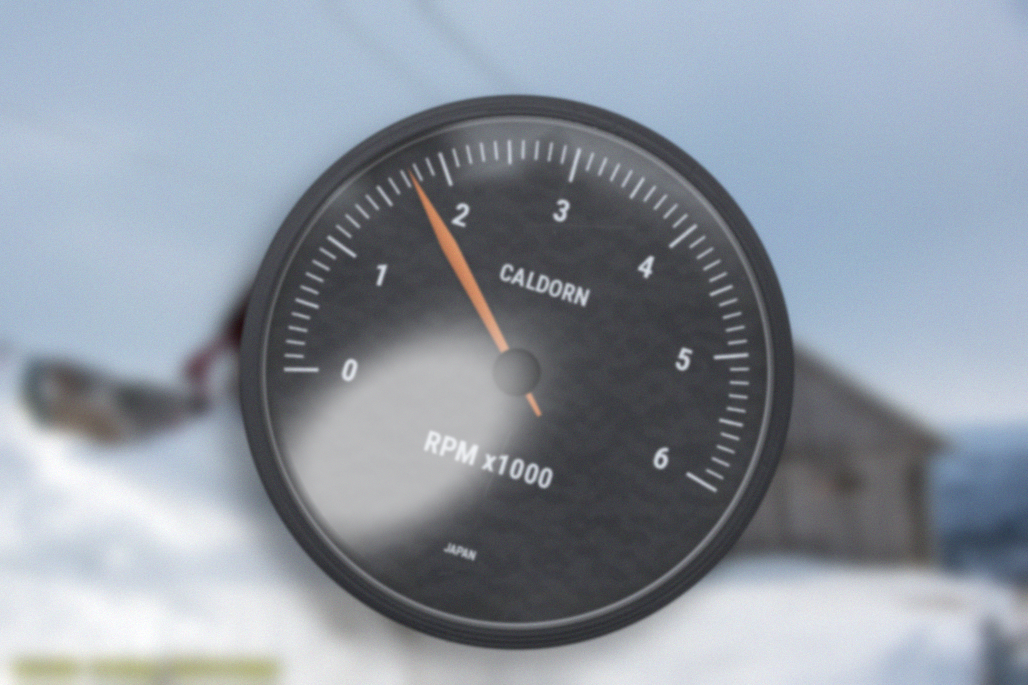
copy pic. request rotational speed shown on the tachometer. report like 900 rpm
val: 1750 rpm
